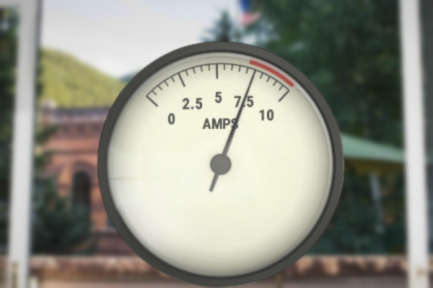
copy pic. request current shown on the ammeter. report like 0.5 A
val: 7.5 A
